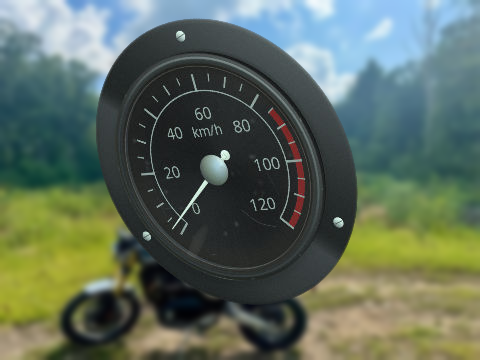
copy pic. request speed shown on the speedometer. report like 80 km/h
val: 2.5 km/h
